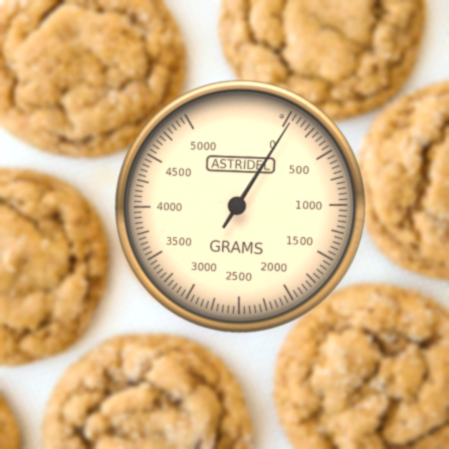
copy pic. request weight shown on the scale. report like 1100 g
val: 50 g
